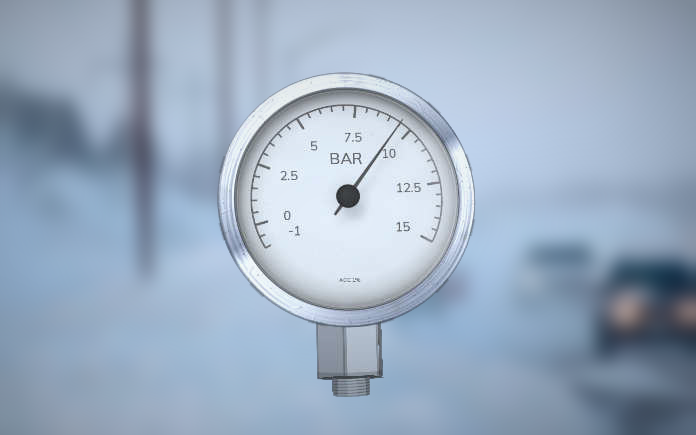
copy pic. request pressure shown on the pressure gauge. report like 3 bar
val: 9.5 bar
